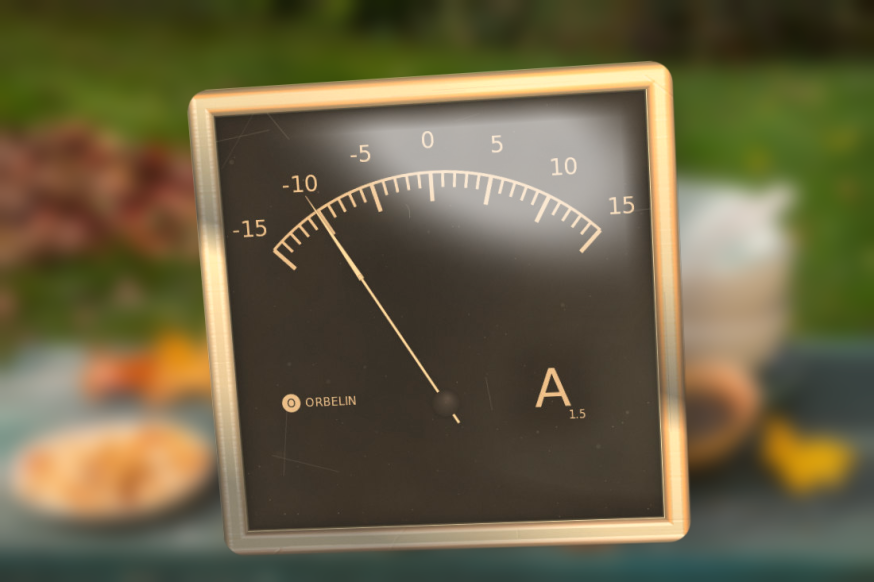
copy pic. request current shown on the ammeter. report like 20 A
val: -10 A
